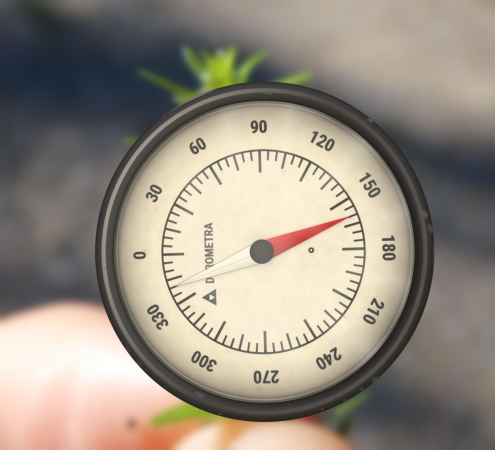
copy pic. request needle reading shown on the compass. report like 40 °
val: 160 °
